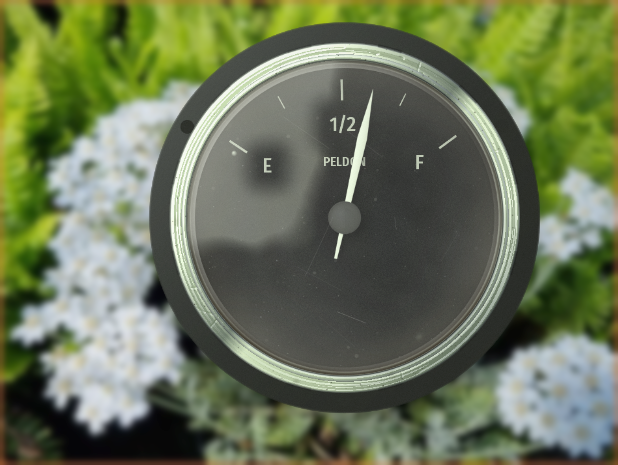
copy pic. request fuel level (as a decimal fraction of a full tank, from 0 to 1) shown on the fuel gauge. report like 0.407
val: 0.625
